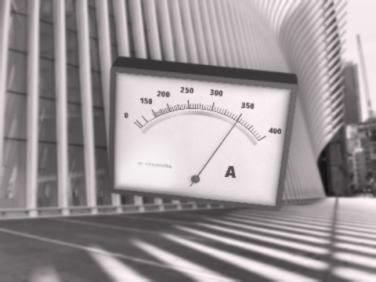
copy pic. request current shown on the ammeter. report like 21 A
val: 350 A
